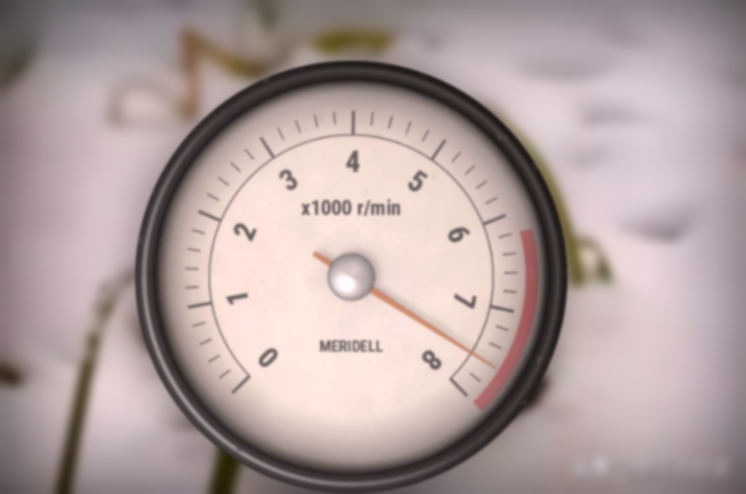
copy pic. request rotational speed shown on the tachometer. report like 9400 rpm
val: 7600 rpm
